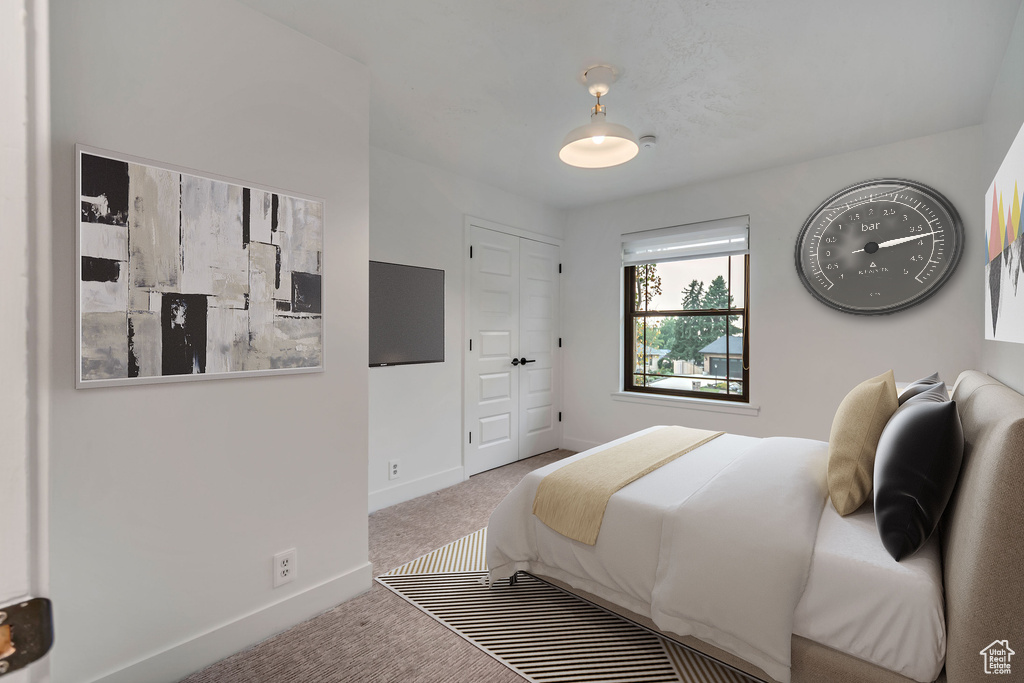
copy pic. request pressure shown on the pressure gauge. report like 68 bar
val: 3.8 bar
